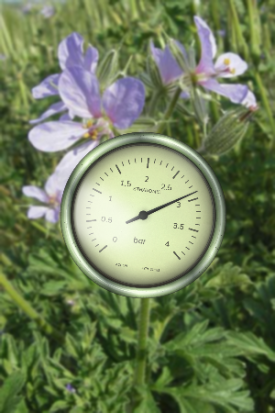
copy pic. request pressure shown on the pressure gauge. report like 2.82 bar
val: 2.9 bar
